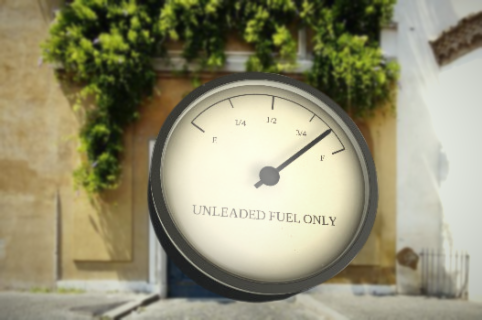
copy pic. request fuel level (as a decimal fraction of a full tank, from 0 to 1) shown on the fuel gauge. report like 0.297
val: 0.875
